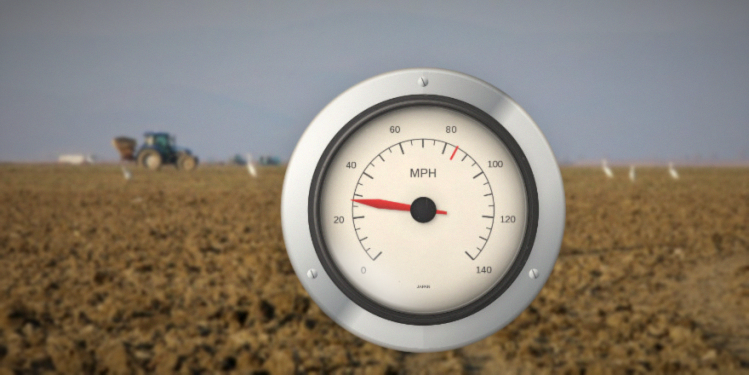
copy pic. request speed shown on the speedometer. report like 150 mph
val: 27.5 mph
